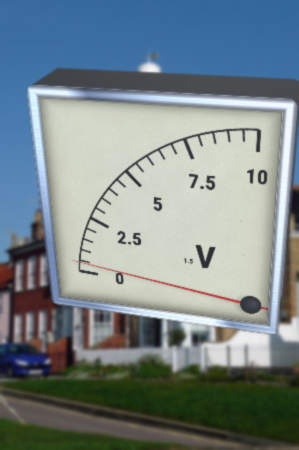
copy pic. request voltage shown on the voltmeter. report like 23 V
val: 0.5 V
